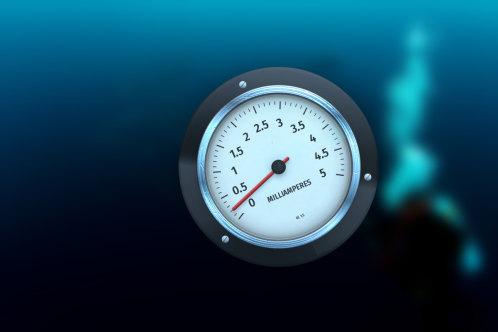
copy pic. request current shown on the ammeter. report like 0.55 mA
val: 0.2 mA
